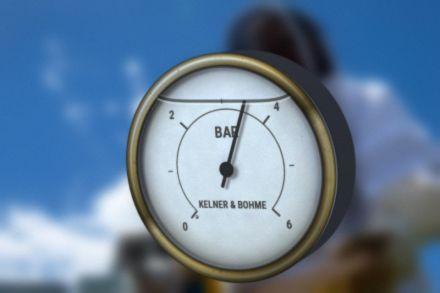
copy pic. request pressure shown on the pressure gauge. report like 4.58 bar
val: 3.5 bar
